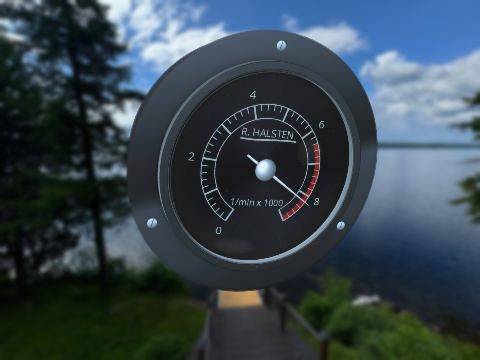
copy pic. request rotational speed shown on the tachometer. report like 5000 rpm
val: 8200 rpm
